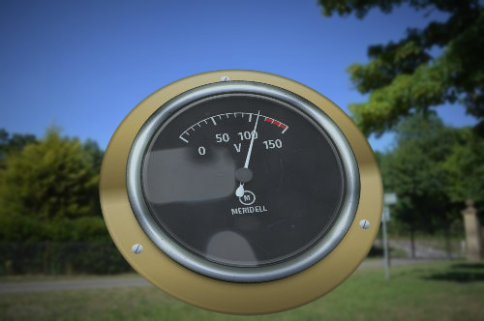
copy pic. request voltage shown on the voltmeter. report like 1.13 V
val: 110 V
